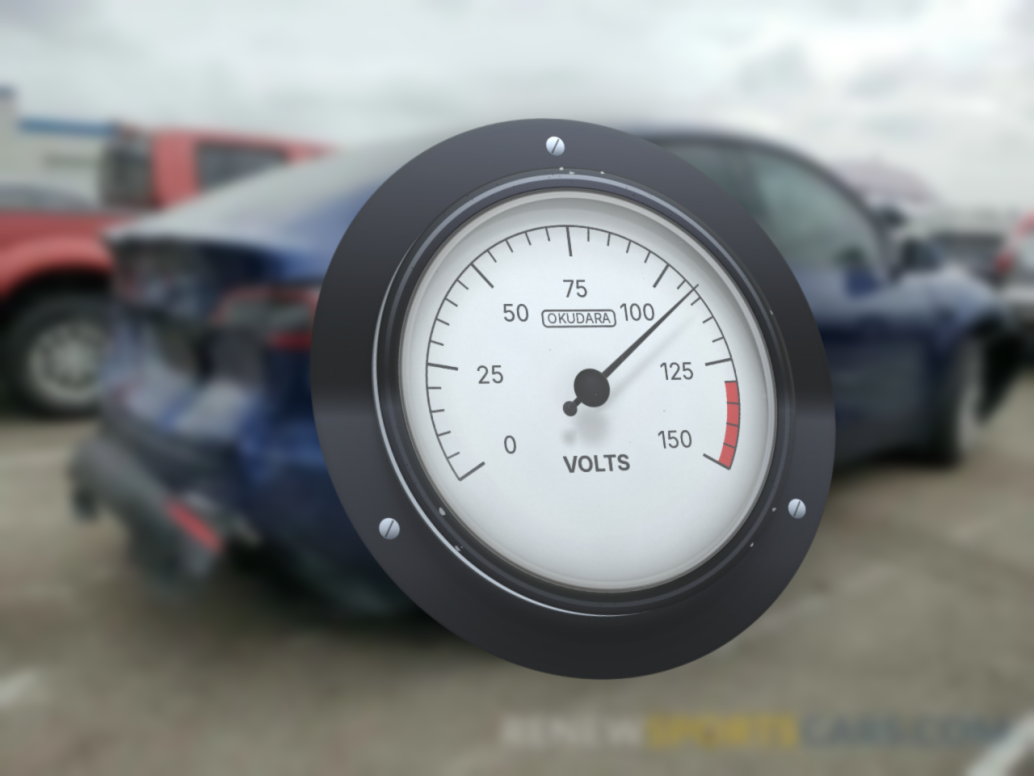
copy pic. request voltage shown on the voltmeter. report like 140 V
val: 107.5 V
